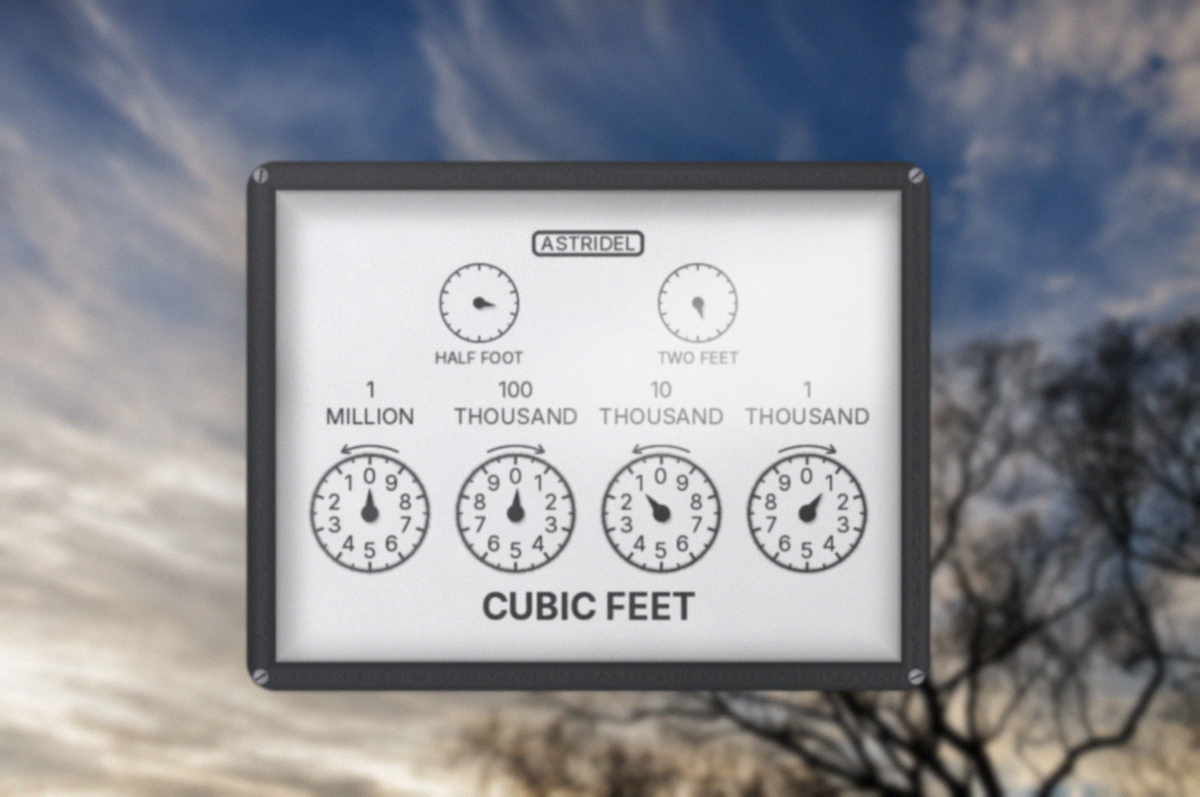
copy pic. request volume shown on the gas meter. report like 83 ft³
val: 1100 ft³
